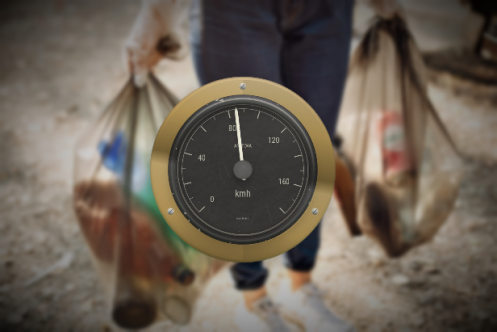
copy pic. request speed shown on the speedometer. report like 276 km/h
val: 85 km/h
